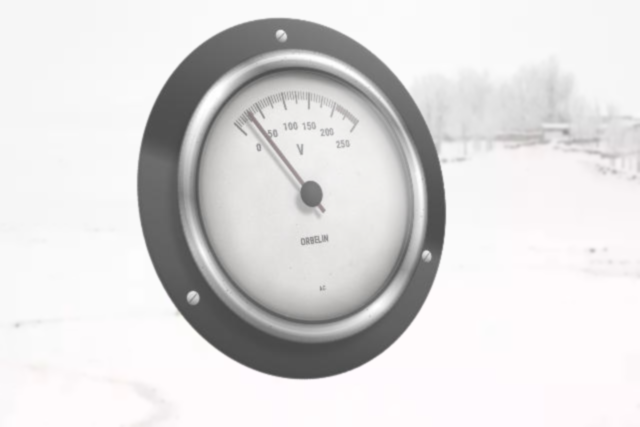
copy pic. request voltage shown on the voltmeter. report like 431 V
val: 25 V
